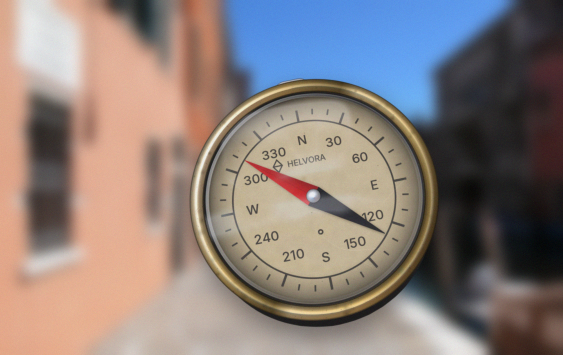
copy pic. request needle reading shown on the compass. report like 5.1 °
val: 310 °
